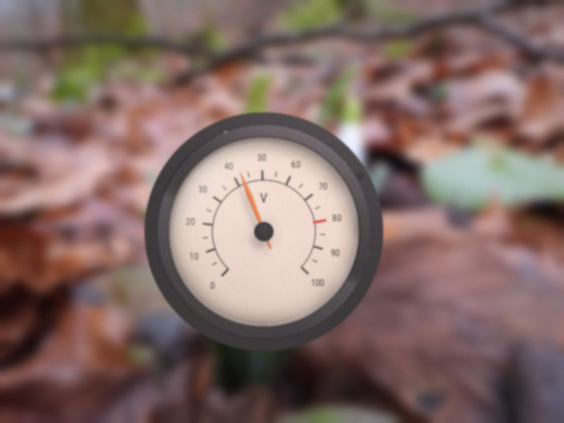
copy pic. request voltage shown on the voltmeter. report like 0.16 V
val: 42.5 V
